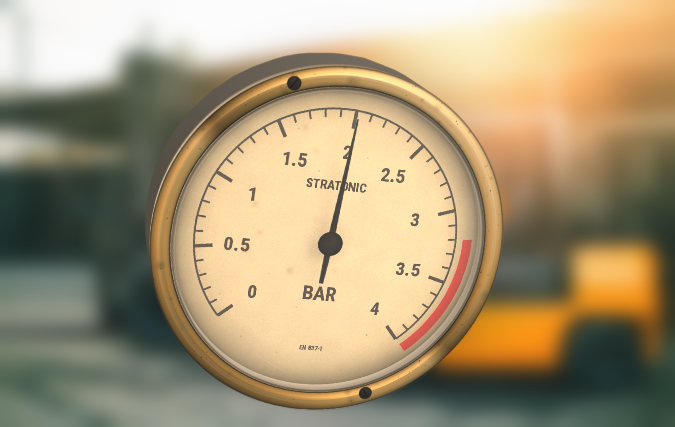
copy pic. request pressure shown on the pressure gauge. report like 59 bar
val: 2 bar
